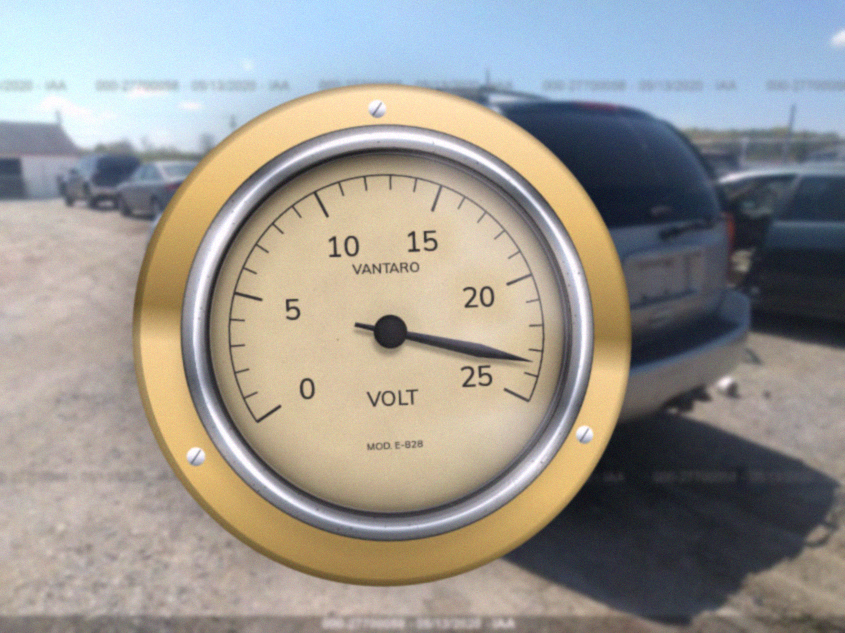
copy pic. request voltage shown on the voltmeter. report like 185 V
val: 23.5 V
